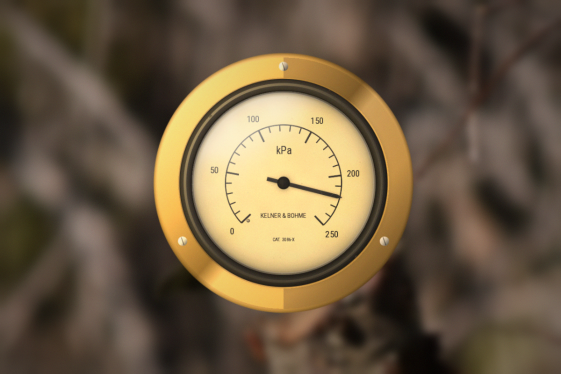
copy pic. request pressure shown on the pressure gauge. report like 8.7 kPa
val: 220 kPa
